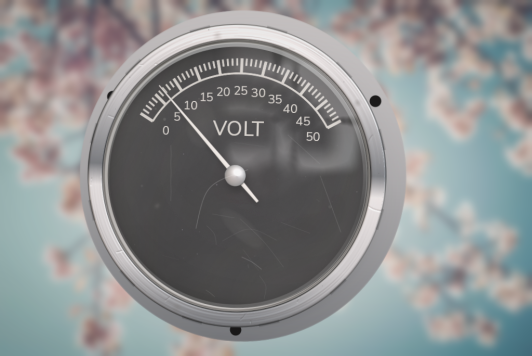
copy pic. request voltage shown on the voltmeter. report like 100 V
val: 7 V
